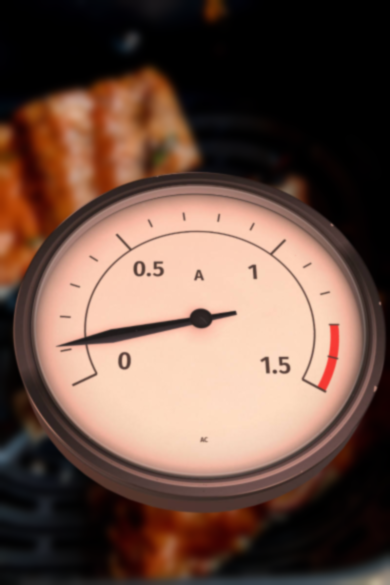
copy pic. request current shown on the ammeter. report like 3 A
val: 0.1 A
